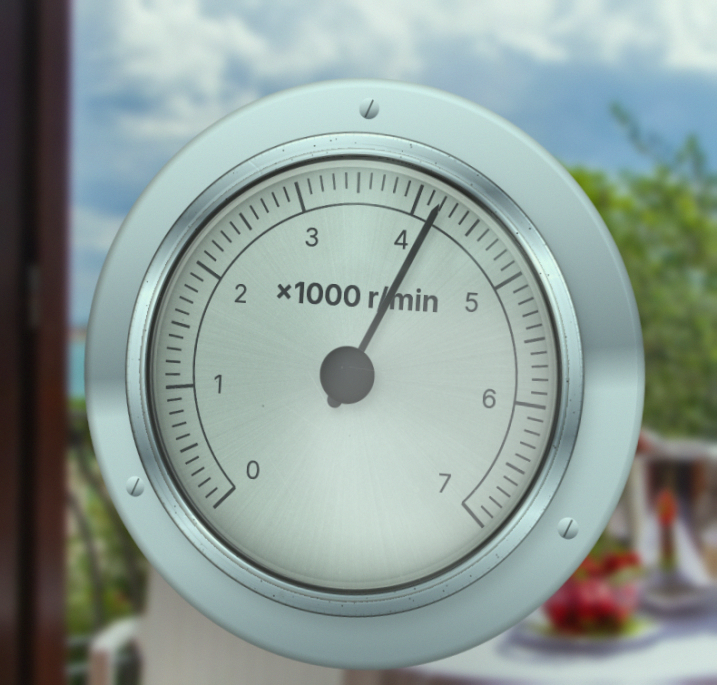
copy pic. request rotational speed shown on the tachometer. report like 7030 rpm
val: 4200 rpm
